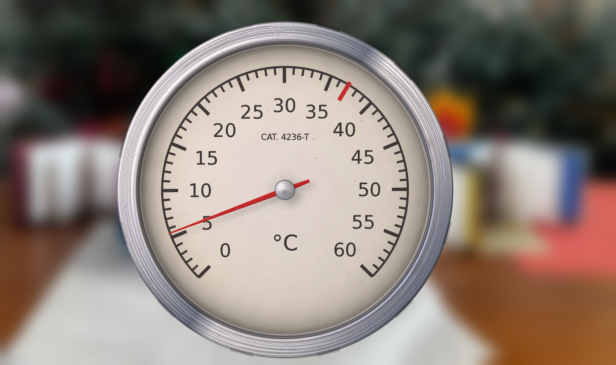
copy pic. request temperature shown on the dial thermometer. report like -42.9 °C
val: 5.5 °C
